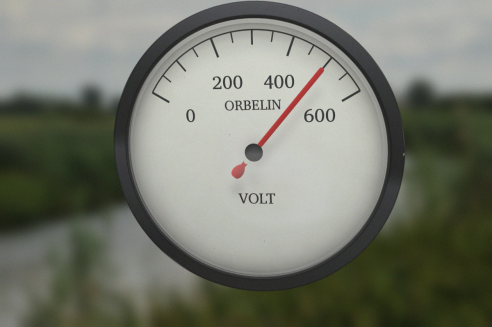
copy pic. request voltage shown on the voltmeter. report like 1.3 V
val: 500 V
